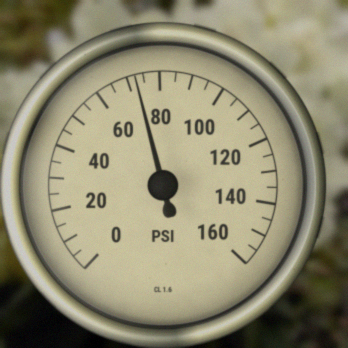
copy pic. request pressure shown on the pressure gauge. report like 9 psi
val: 72.5 psi
